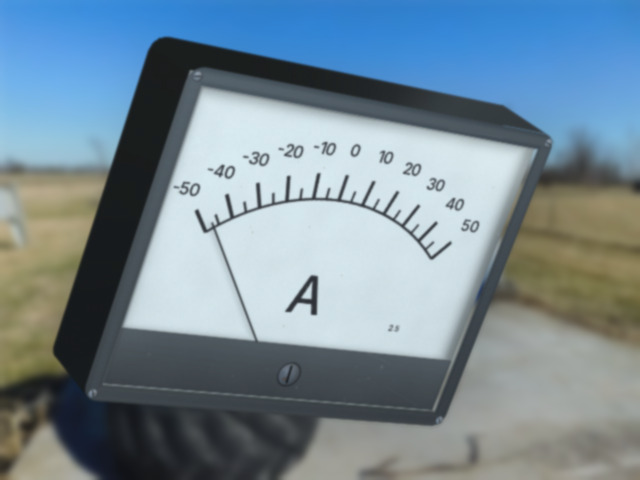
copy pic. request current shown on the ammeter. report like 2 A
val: -47.5 A
